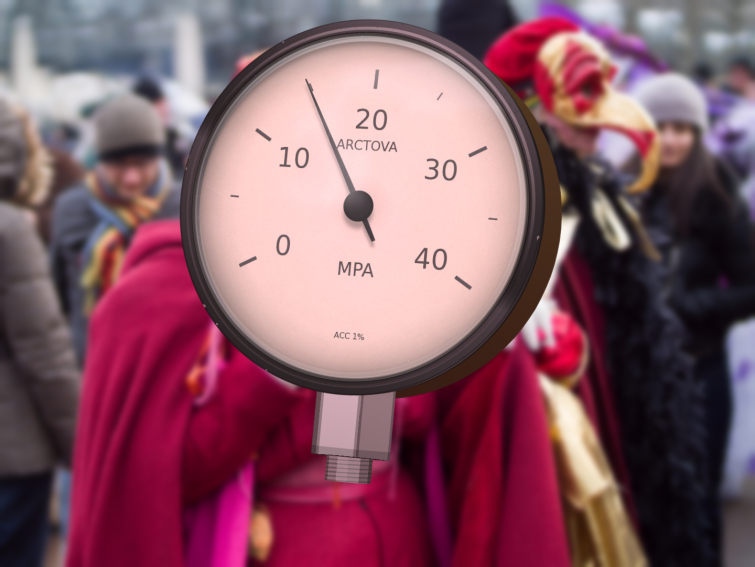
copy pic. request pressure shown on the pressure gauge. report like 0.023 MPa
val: 15 MPa
